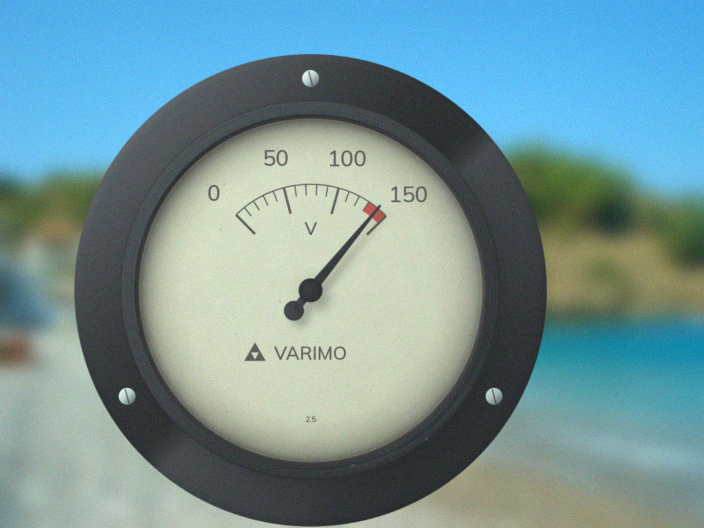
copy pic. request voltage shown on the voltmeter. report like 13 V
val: 140 V
